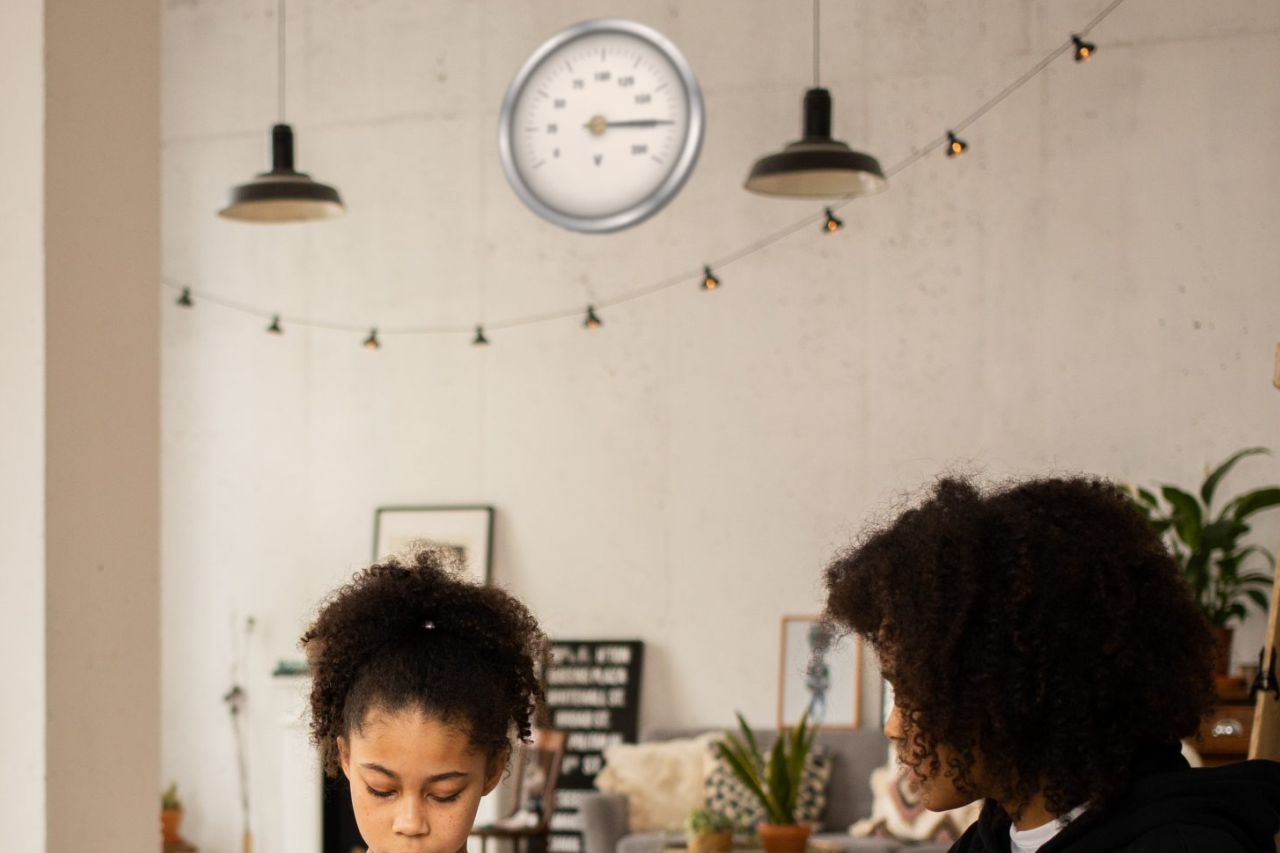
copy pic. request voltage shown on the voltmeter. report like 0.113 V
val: 175 V
